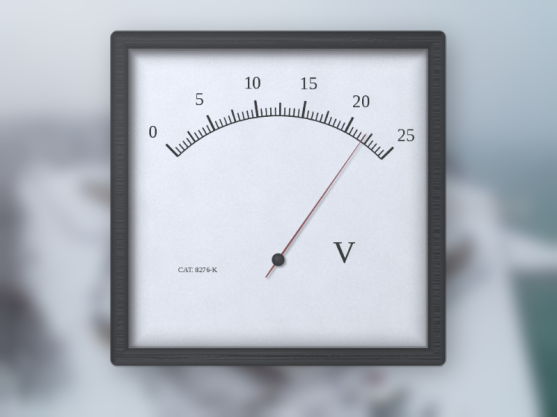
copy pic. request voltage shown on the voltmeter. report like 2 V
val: 22 V
